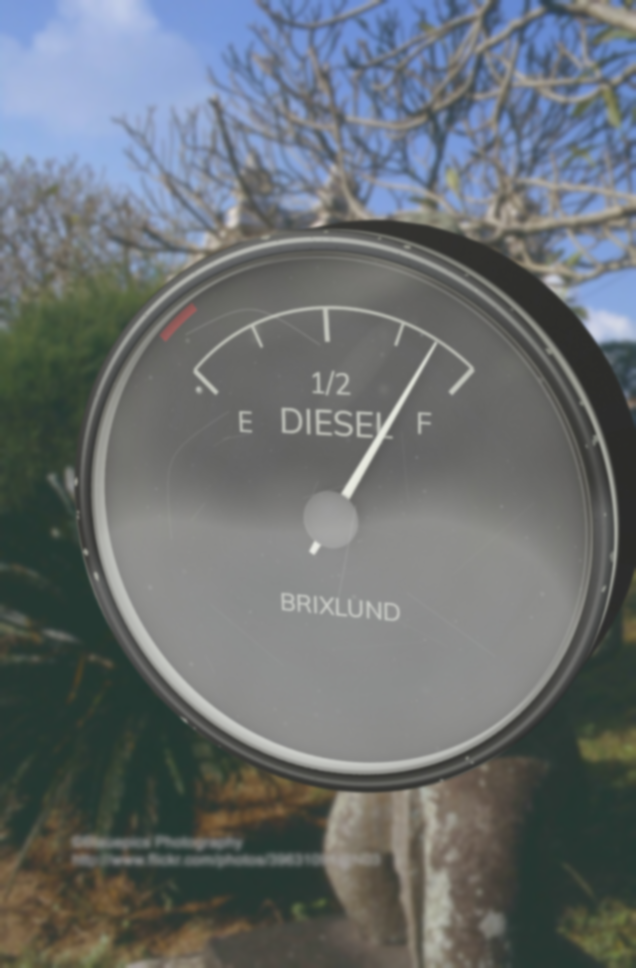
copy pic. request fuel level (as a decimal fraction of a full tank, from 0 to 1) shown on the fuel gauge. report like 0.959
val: 0.875
